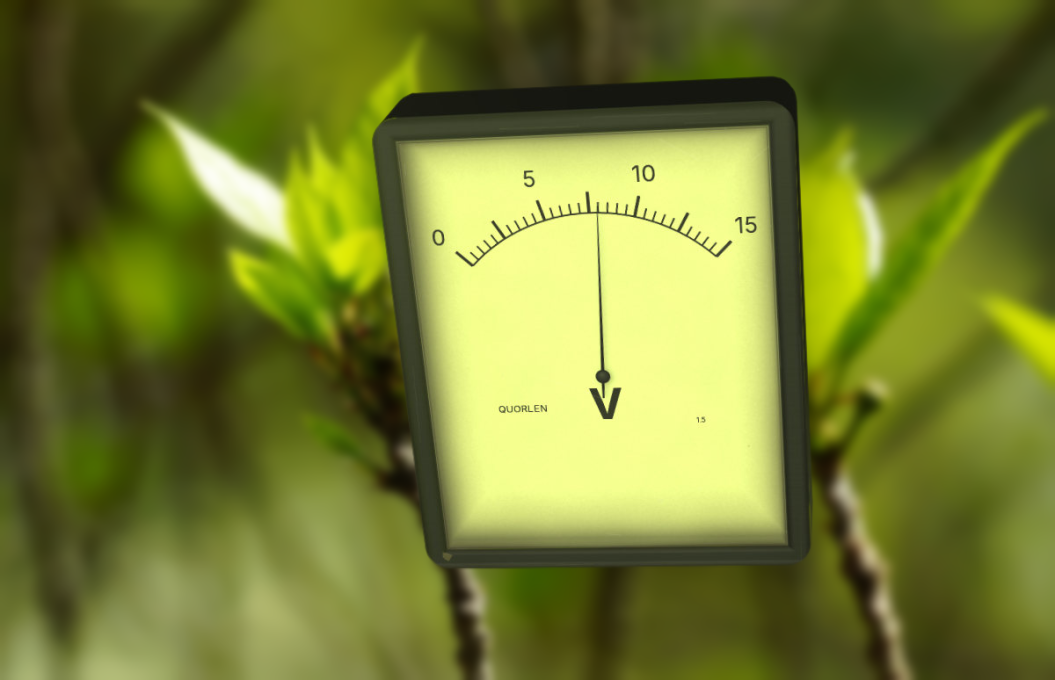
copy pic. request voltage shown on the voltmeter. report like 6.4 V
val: 8 V
